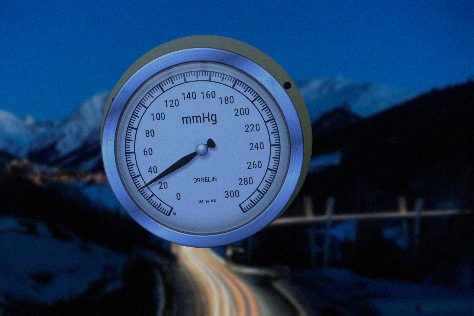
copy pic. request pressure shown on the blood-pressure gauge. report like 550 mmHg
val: 30 mmHg
